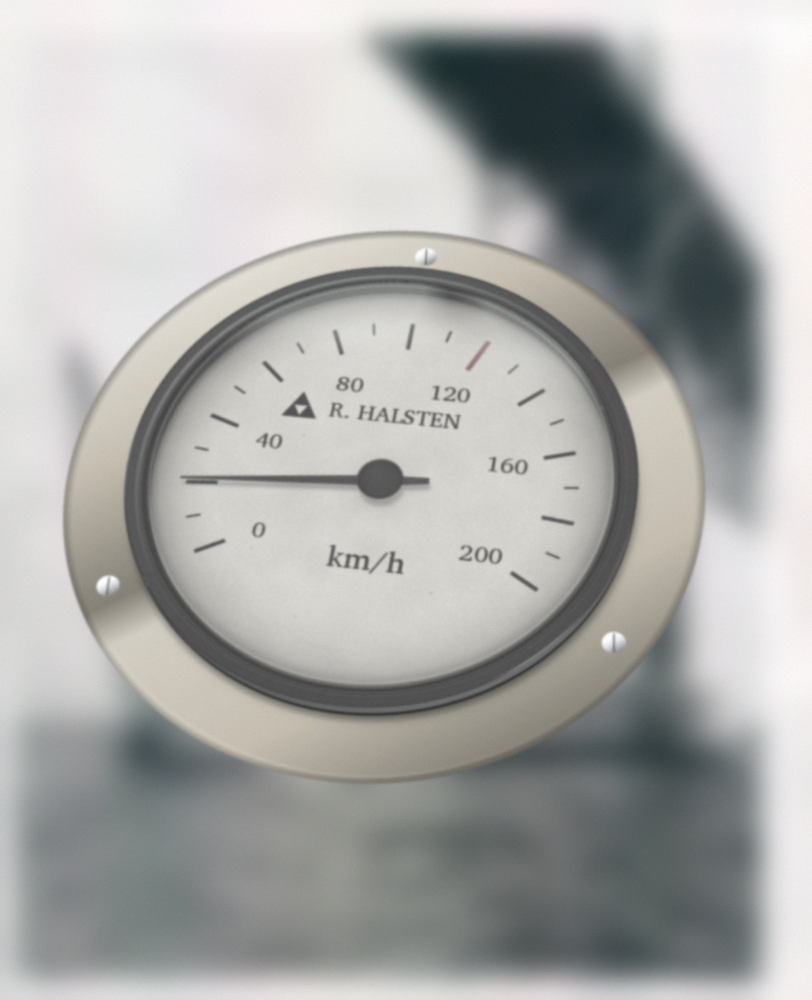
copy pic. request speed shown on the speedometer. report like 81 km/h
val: 20 km/h
